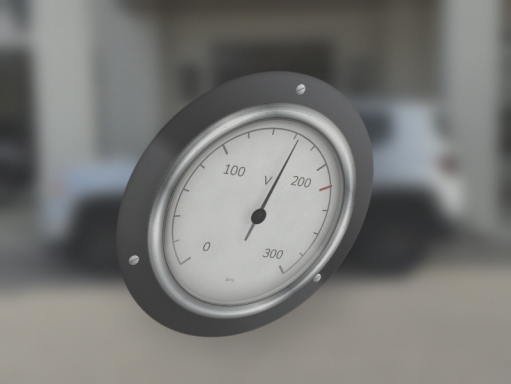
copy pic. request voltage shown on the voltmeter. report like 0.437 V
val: 160 V
